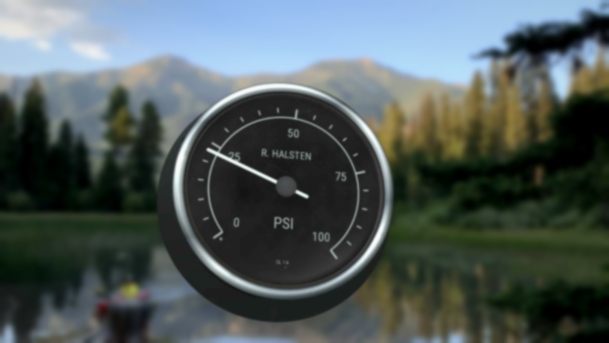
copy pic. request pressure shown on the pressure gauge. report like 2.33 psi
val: 22.5 psi
